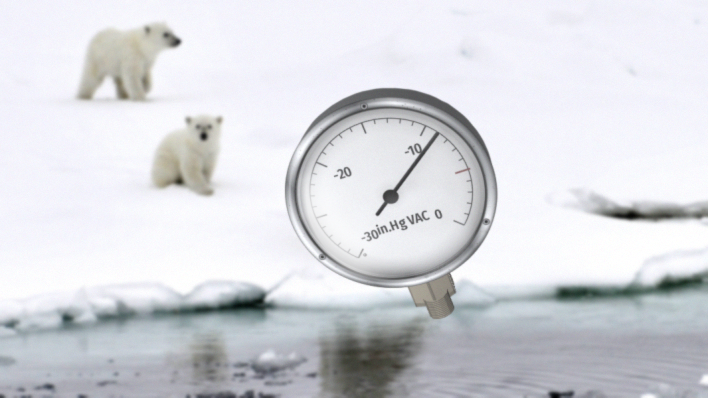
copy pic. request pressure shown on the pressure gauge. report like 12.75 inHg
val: -9 inHg
